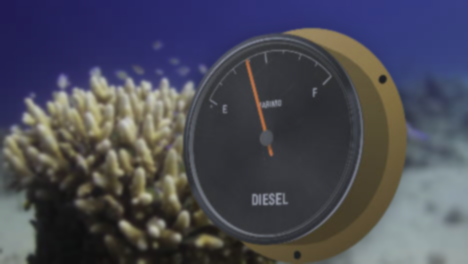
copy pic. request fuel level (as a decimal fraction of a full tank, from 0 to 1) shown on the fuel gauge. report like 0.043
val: 0.375
